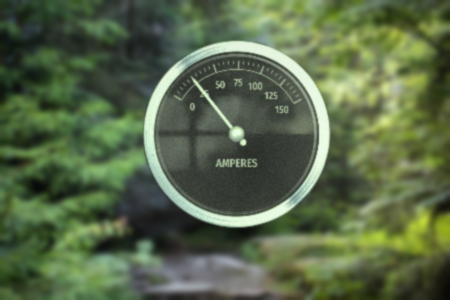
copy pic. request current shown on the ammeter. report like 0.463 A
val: 25 A
